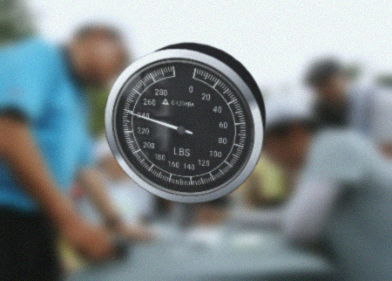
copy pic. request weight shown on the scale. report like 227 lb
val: 240 lb
